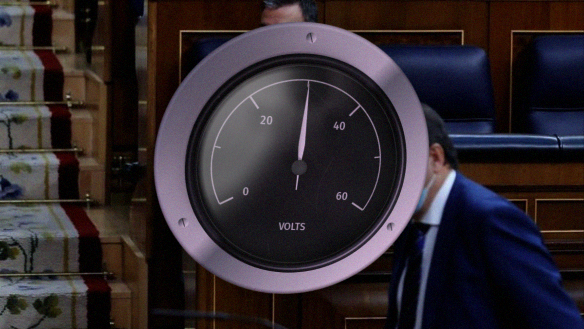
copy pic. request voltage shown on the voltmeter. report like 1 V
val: 30 V
